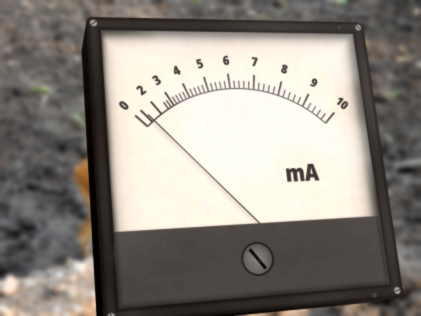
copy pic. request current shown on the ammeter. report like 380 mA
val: 1 mA
